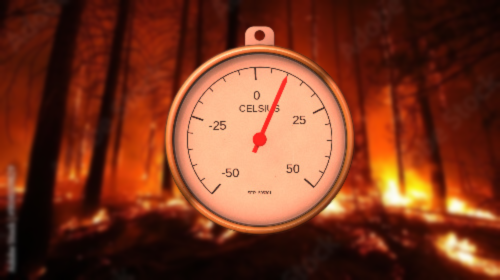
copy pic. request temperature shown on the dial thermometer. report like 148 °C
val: 10 °C
